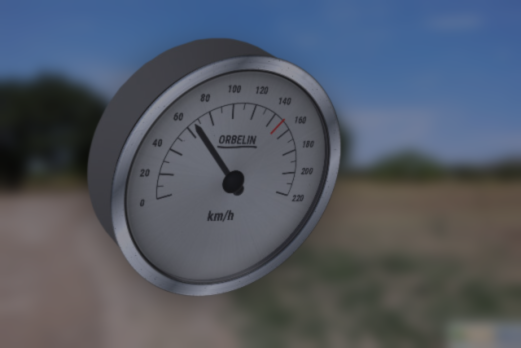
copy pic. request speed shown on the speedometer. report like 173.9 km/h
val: 65 km/h
